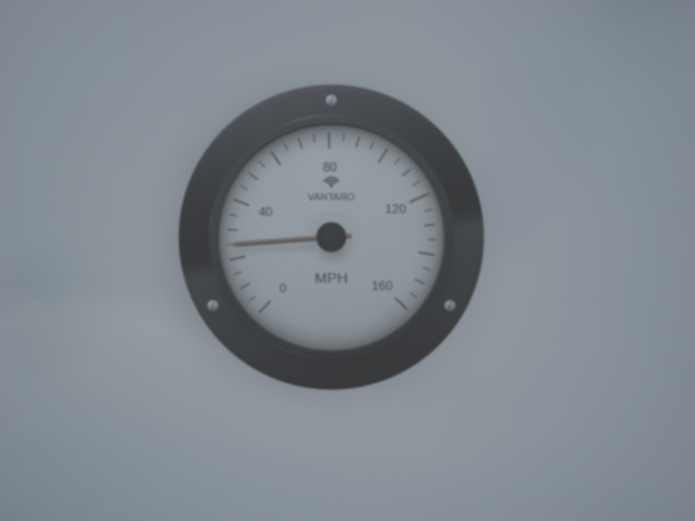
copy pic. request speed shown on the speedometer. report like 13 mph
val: 25 mph
